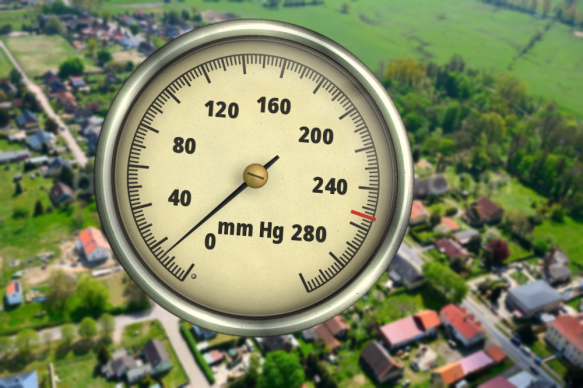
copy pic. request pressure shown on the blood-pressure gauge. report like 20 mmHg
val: 14 mmHg
